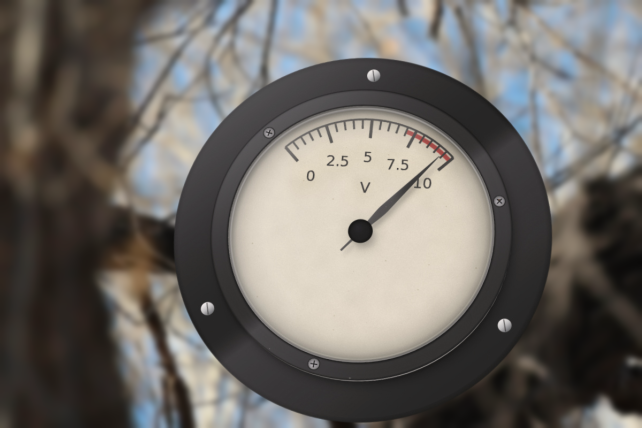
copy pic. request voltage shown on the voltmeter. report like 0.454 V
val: 9.5 V
